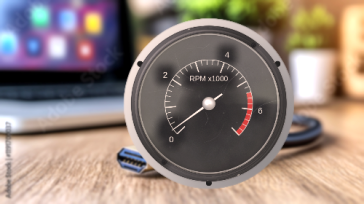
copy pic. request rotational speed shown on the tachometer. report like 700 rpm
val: 200 rpm
